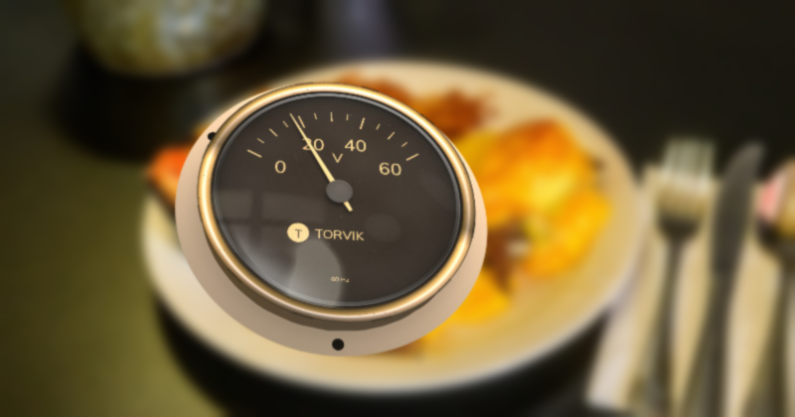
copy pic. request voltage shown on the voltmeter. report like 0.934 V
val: 17.5 V
